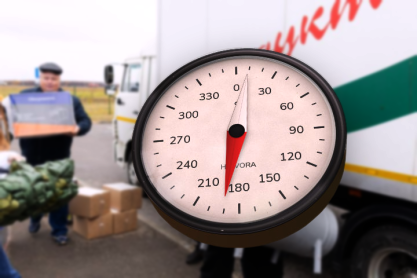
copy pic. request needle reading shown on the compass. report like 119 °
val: 190 °
